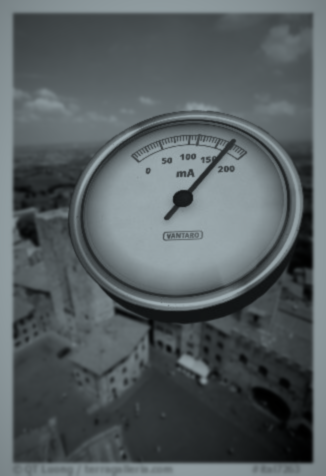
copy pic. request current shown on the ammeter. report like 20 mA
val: 175 mA
